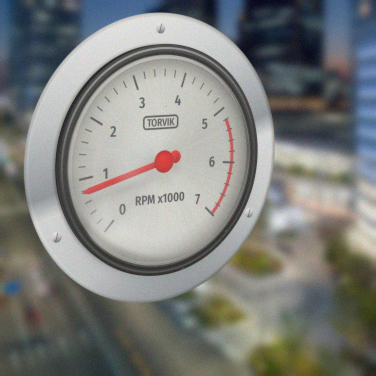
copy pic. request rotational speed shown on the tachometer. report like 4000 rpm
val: 800 rpm
